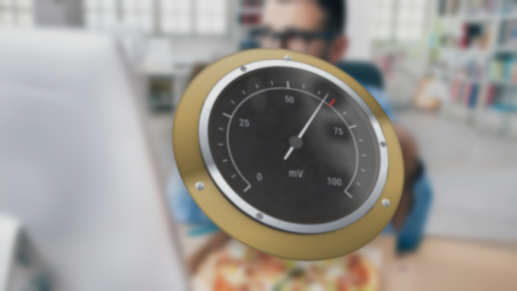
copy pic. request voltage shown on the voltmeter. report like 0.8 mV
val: 62.5 mV
